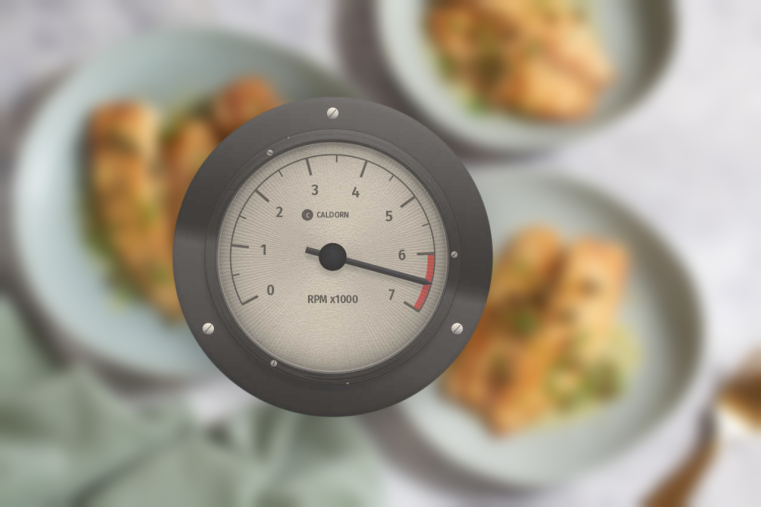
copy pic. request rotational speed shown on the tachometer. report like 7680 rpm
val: 6500 rpm
